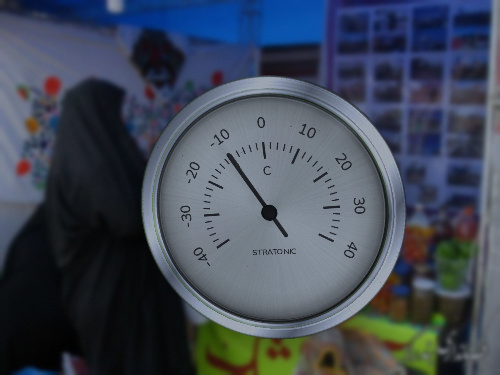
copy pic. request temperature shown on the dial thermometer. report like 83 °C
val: -10 °C
